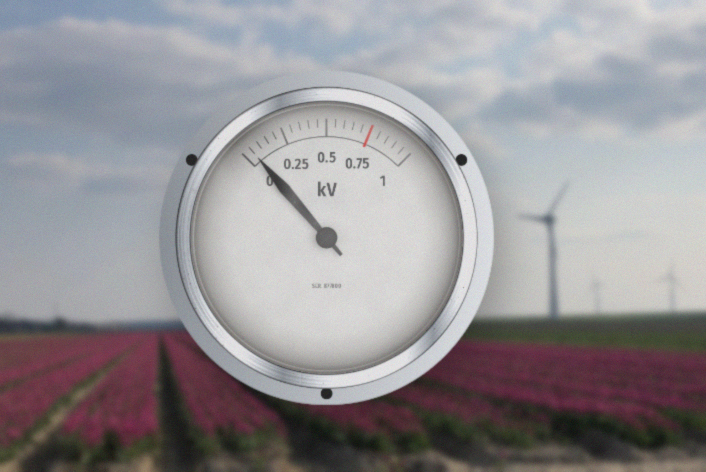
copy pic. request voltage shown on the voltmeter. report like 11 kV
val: 0.05 kV
